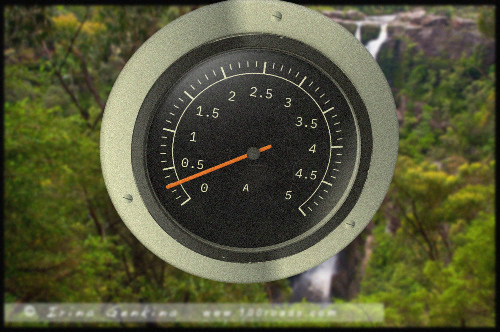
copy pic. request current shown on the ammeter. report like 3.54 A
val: 0.3 A
